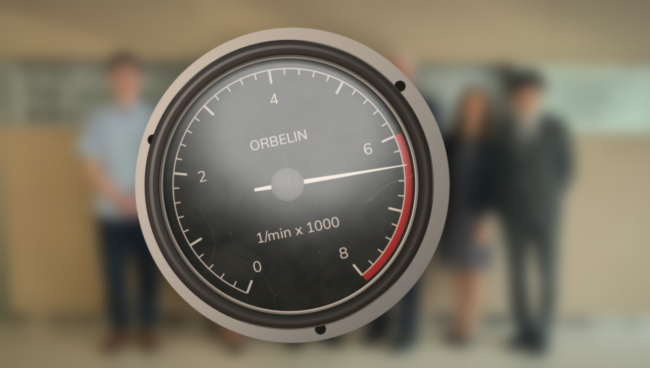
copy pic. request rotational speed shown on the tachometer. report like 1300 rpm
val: 6400 rpm
